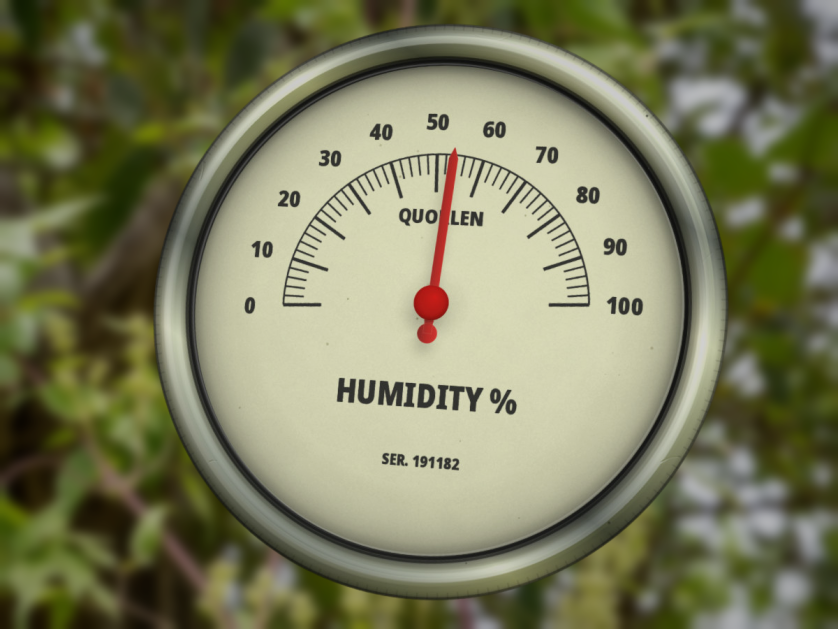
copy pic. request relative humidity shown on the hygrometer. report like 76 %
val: 54 %
